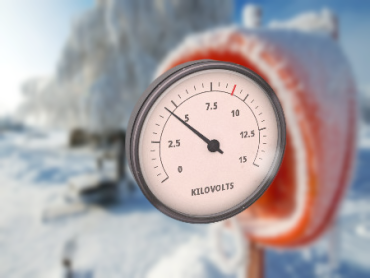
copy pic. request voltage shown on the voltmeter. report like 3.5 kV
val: 4.5 kV
